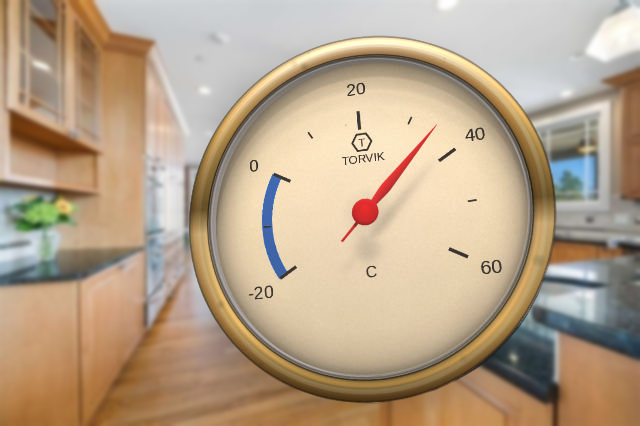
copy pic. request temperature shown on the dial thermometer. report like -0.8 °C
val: 35 °C
